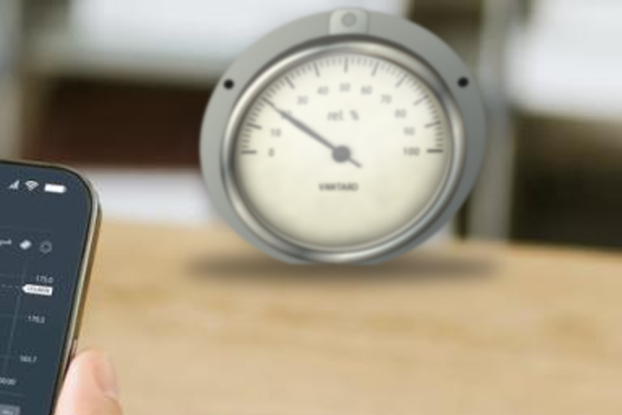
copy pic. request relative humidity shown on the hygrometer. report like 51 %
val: 20 %
